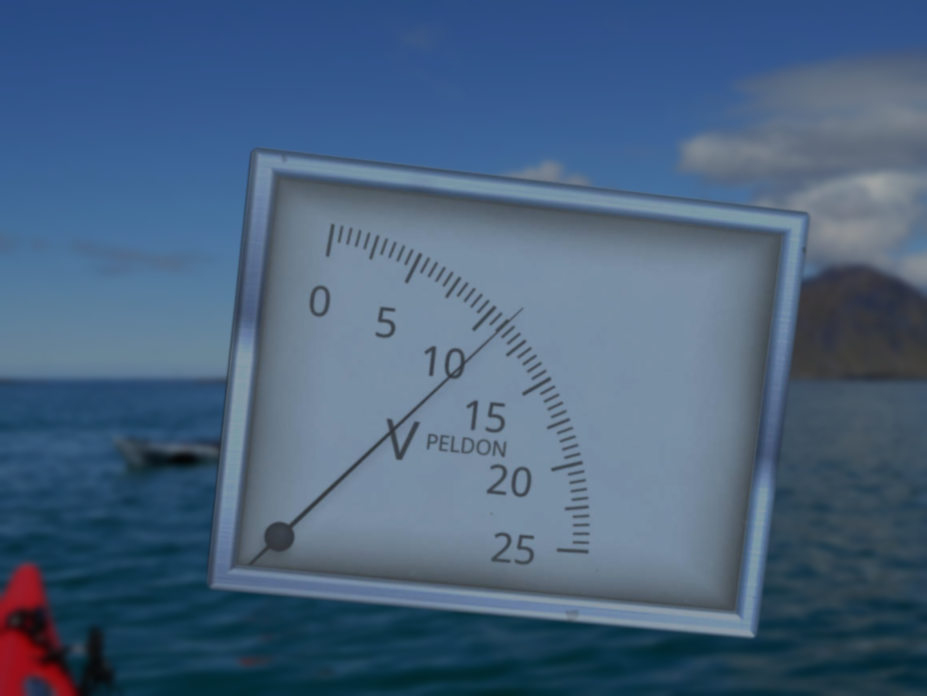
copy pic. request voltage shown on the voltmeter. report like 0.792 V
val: 11 V
